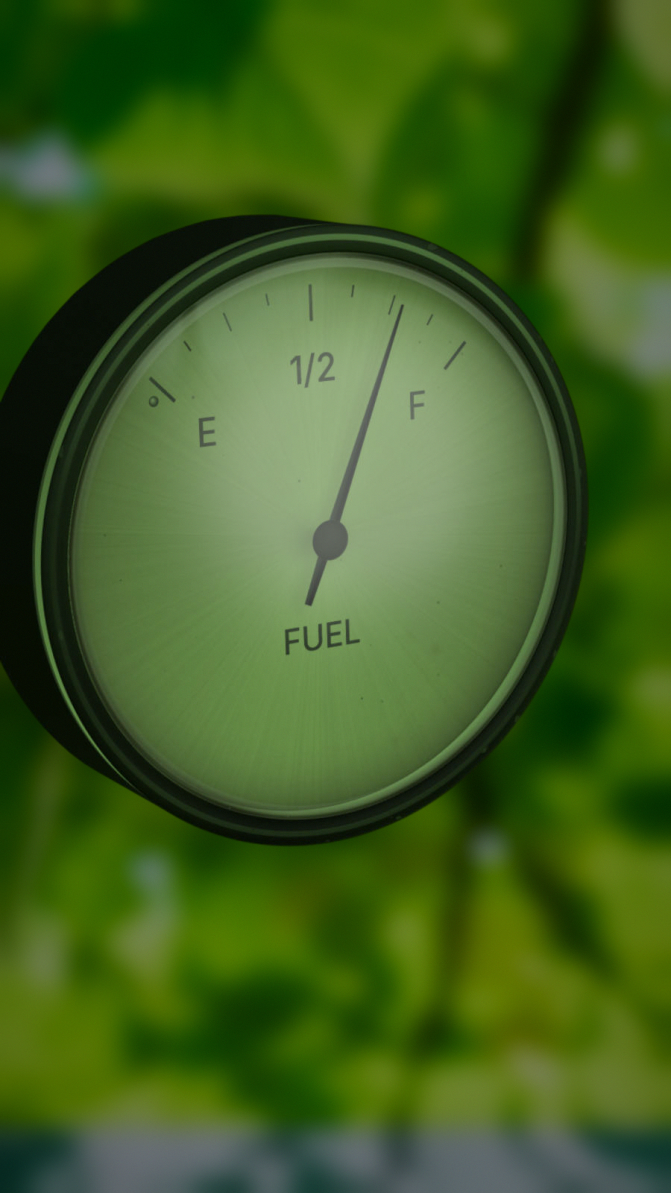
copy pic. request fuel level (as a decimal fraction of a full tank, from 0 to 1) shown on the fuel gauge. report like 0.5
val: 0.75
